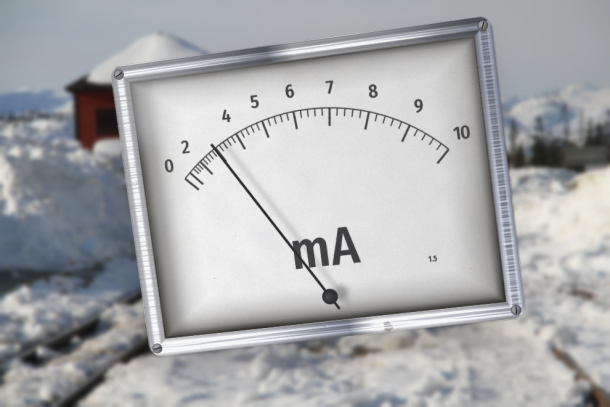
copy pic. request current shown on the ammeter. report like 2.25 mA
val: 3 mA
